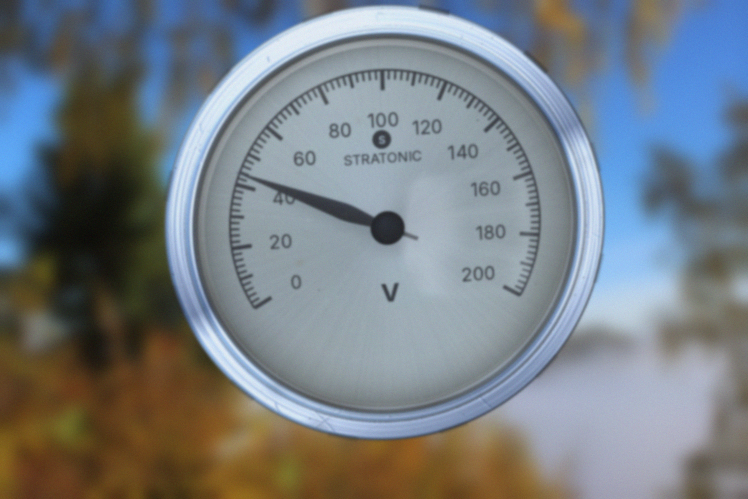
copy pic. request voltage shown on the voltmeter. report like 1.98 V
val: 44 V
